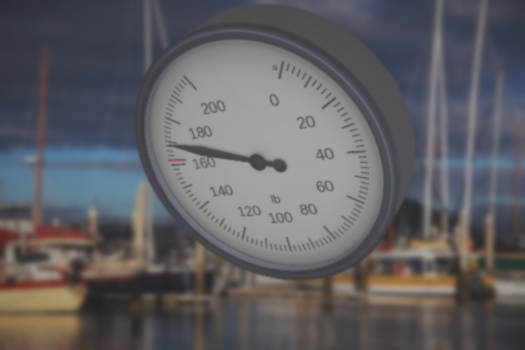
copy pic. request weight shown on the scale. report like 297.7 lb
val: 170 lb
